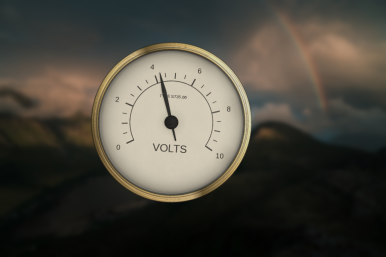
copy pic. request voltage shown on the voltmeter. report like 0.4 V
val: 4.25 V
